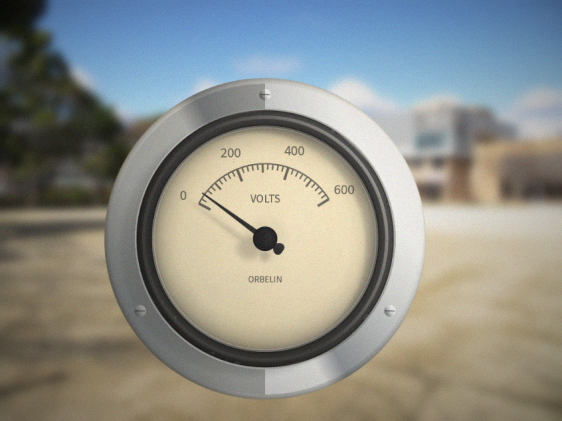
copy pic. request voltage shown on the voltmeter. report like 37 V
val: 40 V
